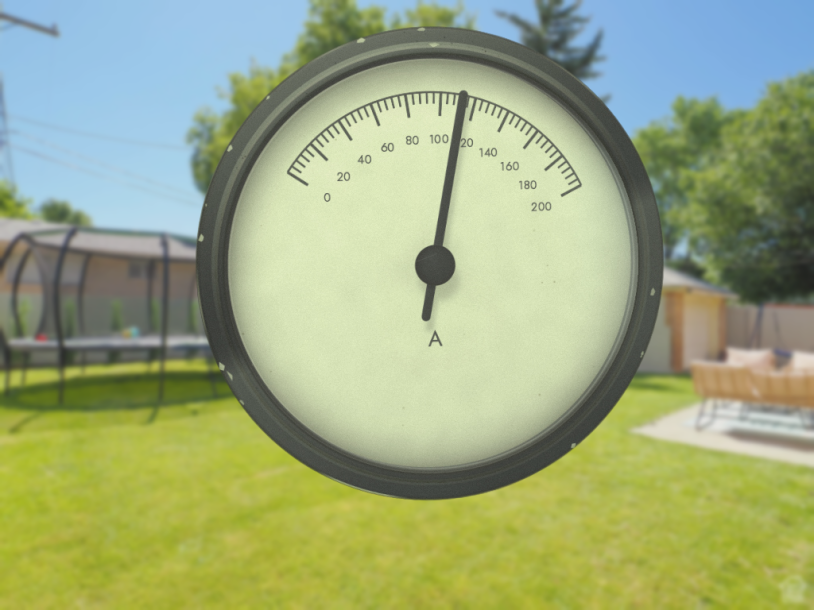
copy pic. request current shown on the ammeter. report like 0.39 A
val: 112 A
